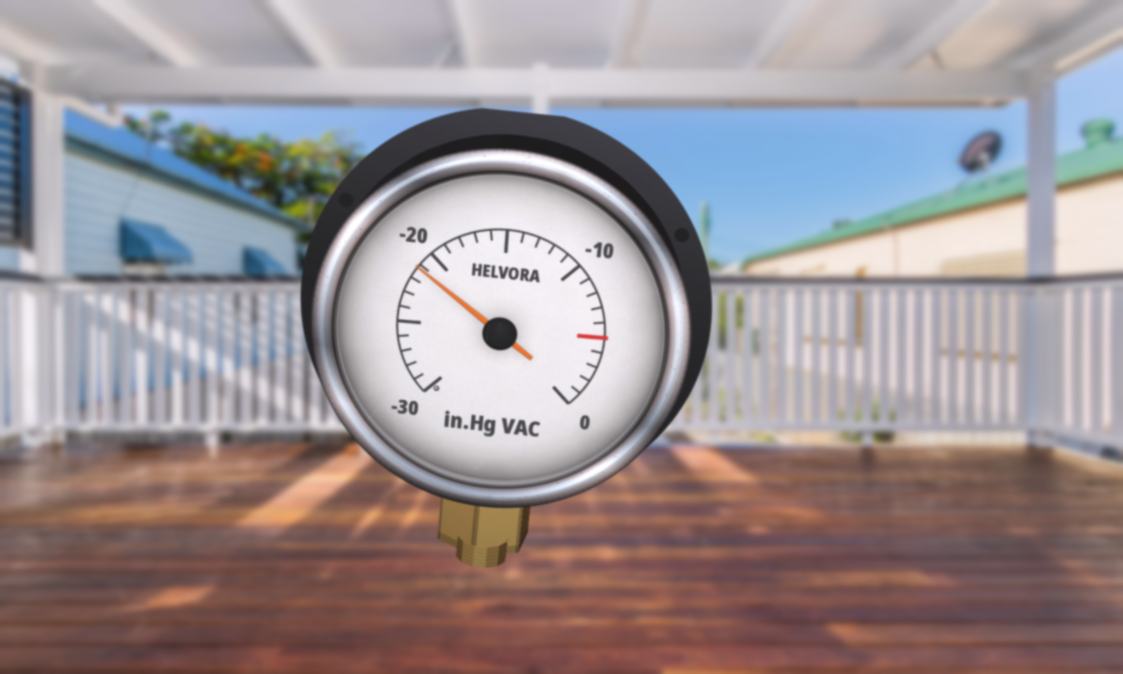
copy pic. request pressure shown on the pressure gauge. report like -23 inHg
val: -21 inHg
